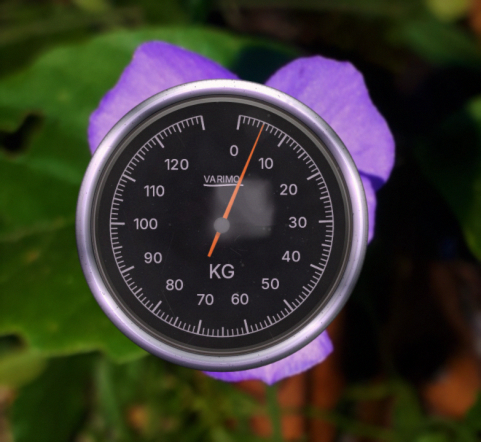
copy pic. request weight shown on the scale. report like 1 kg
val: 5 kg
